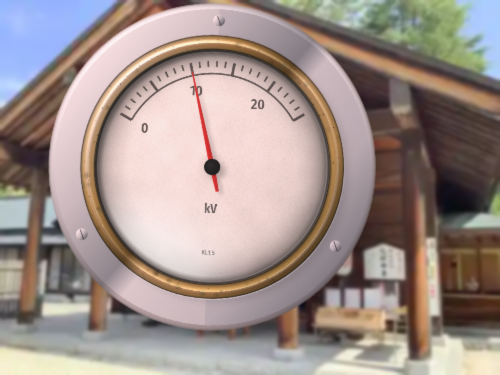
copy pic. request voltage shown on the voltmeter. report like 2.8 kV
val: 10 kV
